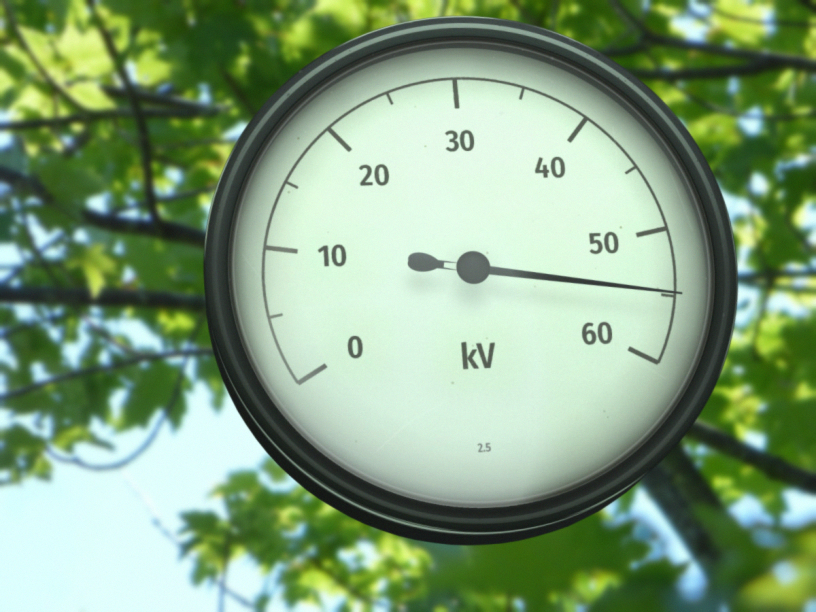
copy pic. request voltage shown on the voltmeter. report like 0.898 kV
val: 55 kV
